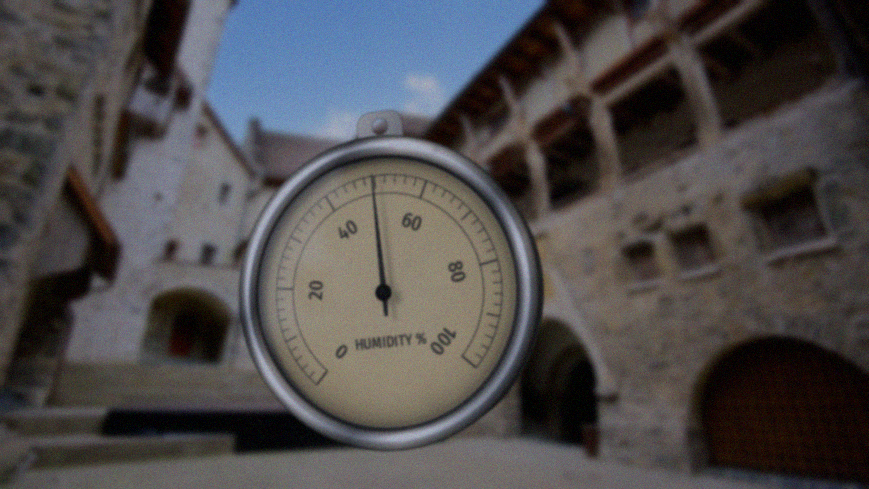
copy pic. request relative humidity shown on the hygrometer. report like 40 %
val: 50 %
